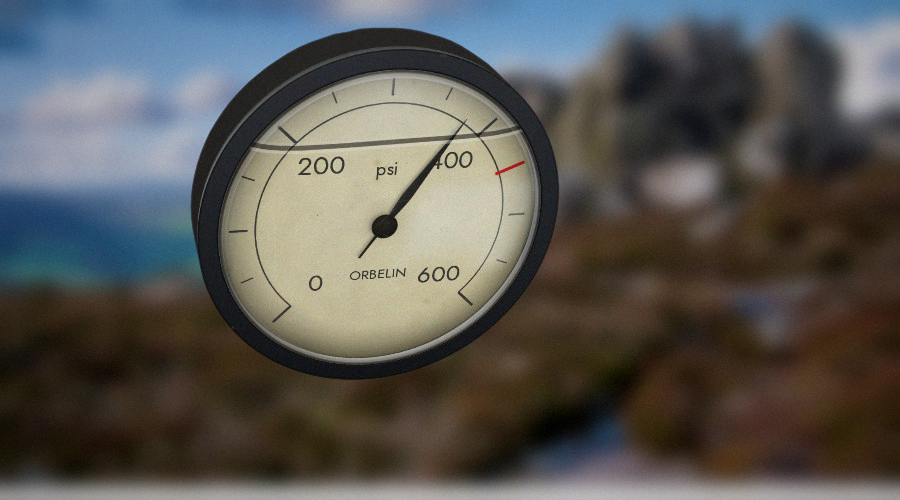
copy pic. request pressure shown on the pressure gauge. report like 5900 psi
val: 375 psi
